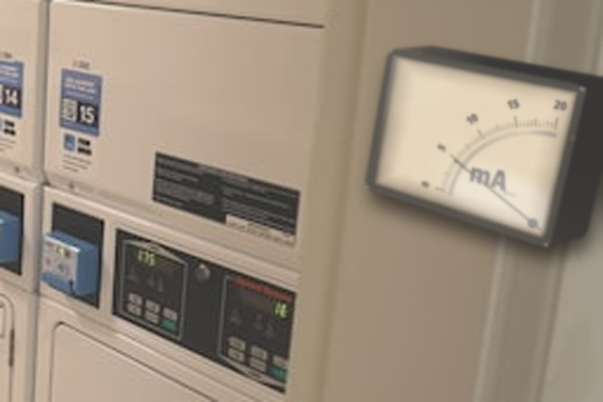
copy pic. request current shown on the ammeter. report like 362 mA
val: 5 mA
